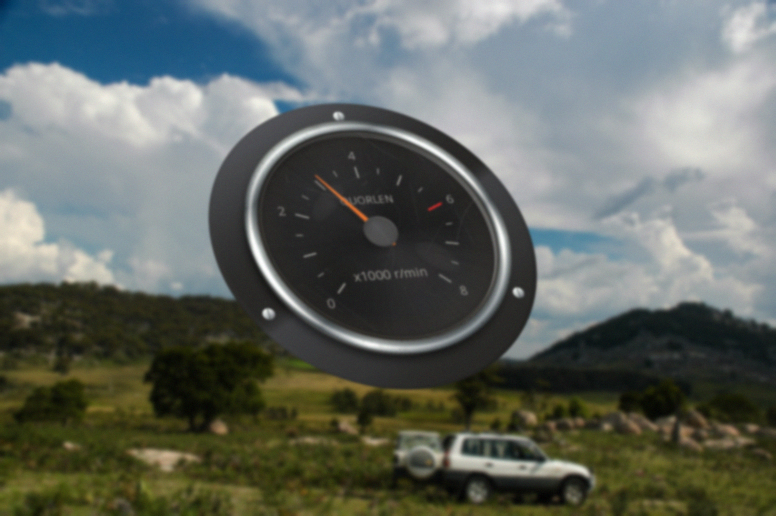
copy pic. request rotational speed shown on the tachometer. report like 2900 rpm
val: 3000 rpm
